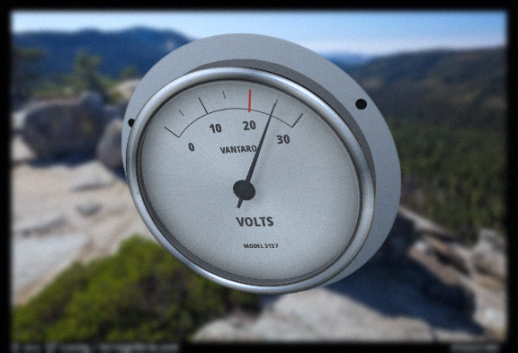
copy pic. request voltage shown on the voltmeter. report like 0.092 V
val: 25 V
